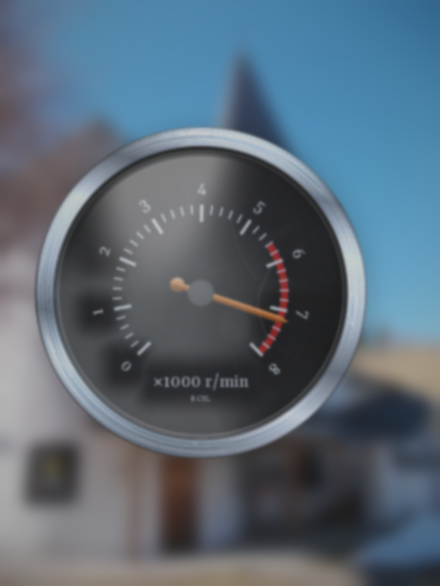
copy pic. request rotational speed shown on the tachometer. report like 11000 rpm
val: 7200 rpm
